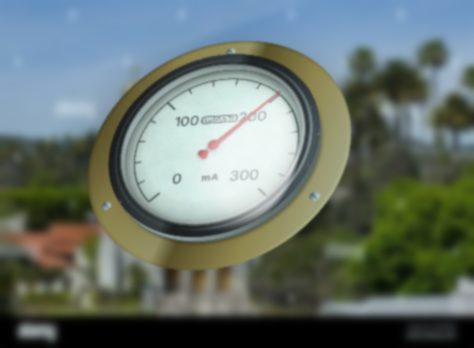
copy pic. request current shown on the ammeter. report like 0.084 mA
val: 200 mA
